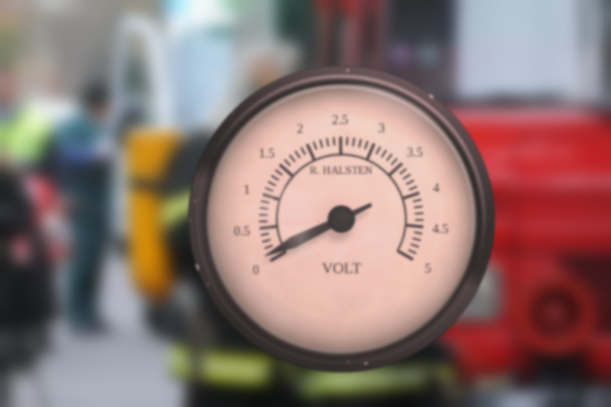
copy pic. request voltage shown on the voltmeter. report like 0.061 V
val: 0.1 V
